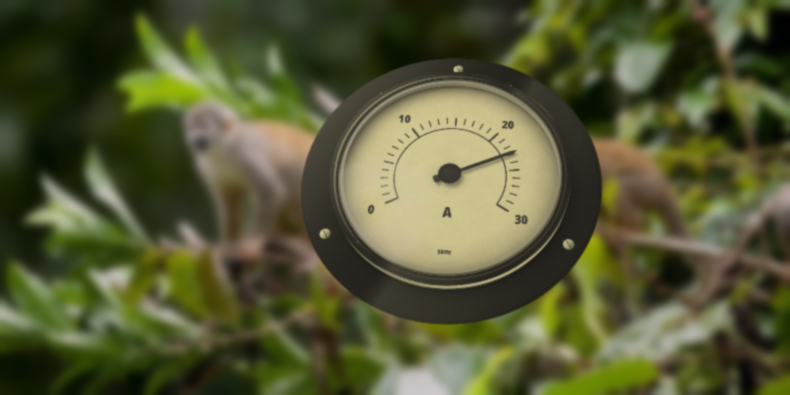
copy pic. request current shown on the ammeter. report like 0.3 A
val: 23 A
